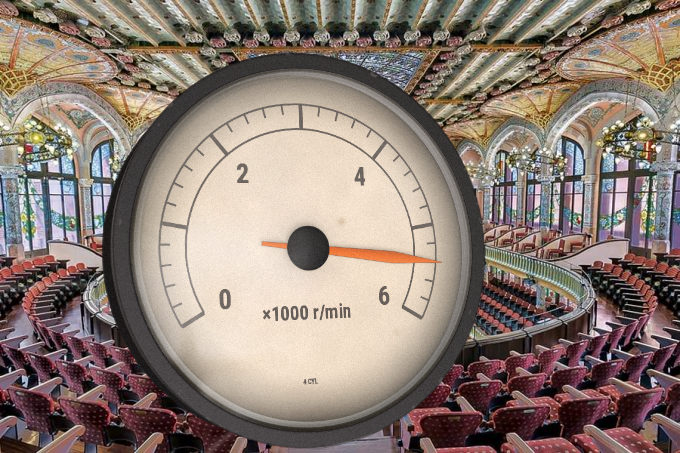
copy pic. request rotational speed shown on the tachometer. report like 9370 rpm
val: 5400 rpm
